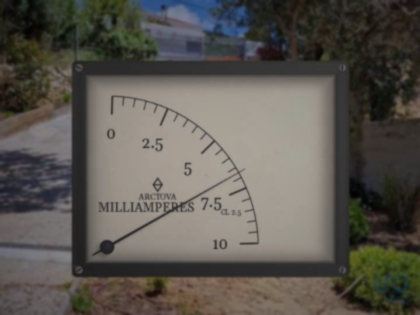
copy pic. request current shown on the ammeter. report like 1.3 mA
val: 6.75 mA
